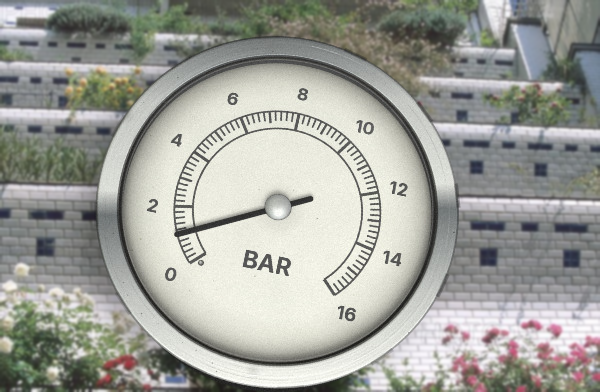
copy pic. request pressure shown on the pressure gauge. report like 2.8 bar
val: 1 bar
